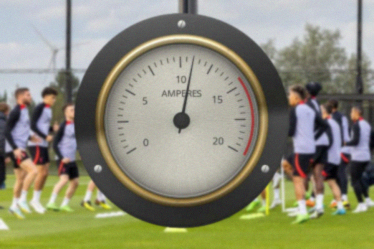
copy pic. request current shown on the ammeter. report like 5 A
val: 11 A
